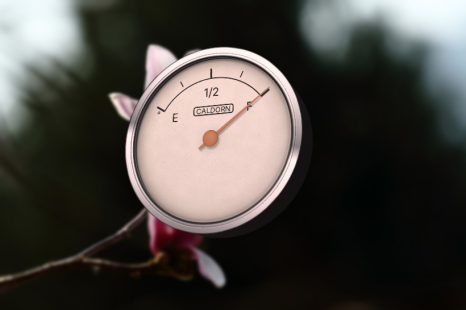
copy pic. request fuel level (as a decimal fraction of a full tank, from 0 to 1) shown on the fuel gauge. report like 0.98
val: 1
